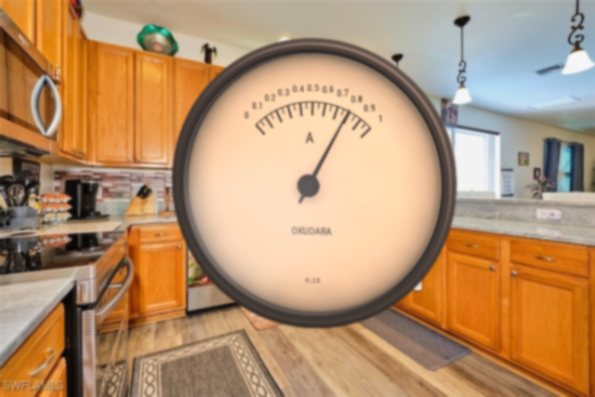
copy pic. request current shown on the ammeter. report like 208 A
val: 0.8 A
